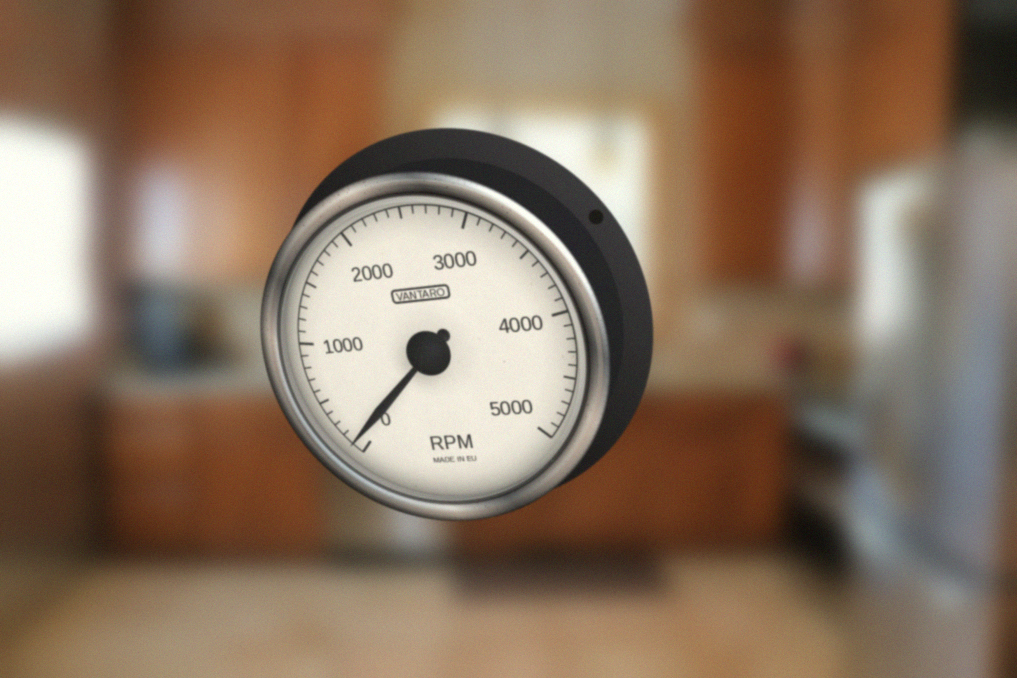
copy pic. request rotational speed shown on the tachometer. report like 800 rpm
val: 100 rpm
